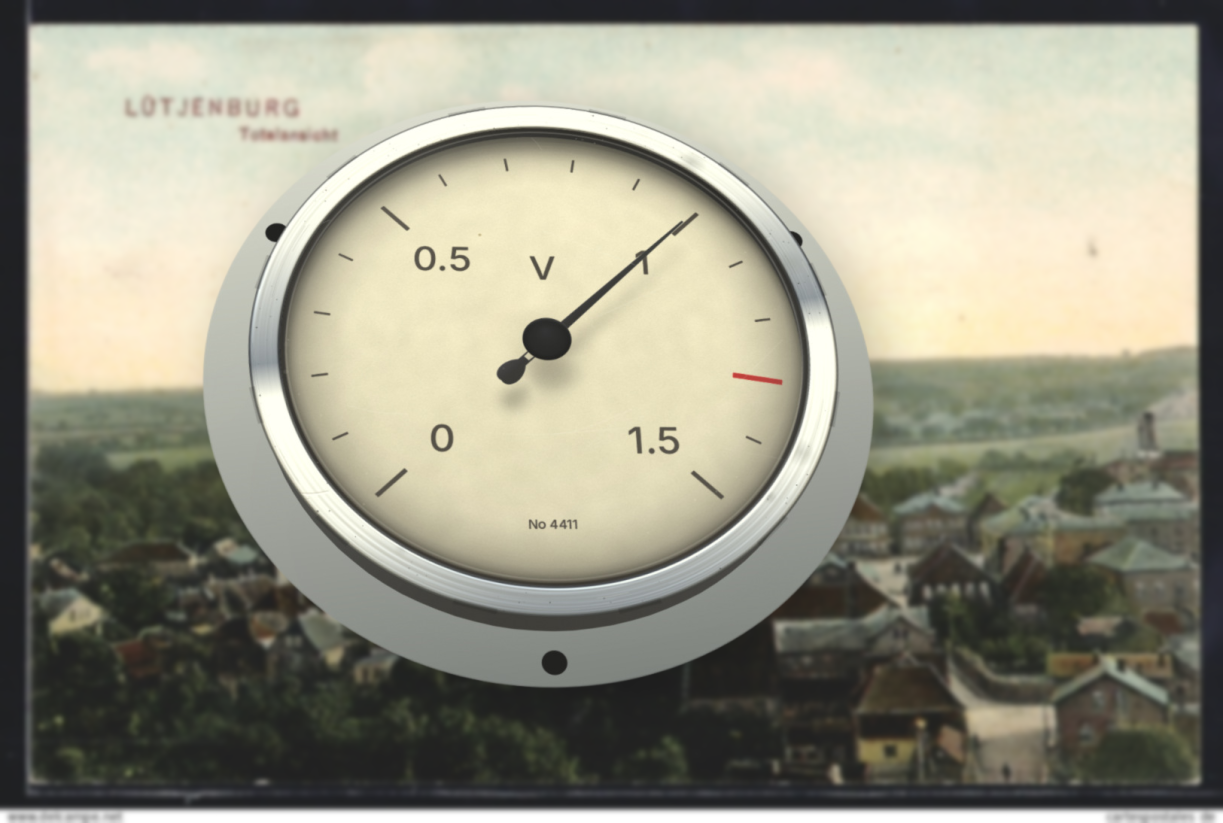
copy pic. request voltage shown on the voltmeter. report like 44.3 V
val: 1 V
